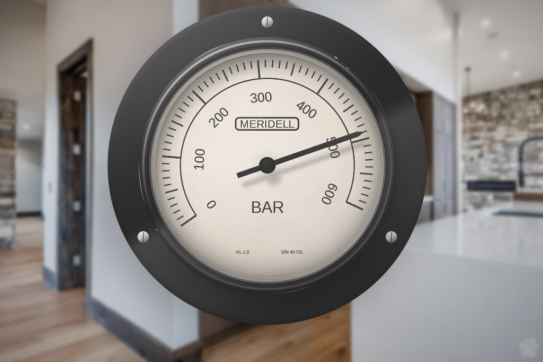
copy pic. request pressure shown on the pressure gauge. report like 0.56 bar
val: 490 bar
